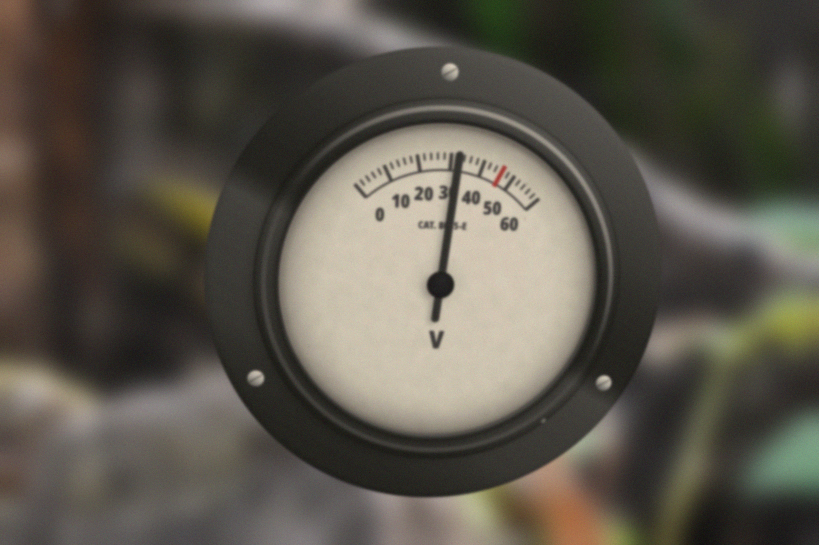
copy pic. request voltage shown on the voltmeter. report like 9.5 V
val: 32 V
